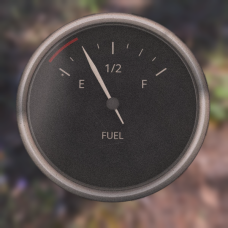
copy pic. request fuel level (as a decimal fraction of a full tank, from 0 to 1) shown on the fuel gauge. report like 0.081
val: 0.25
